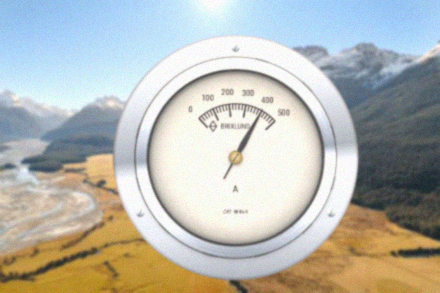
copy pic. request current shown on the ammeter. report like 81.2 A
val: 400 A
